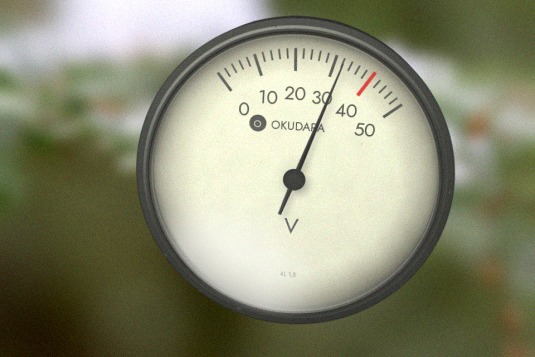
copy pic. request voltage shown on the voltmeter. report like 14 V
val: 32 V
